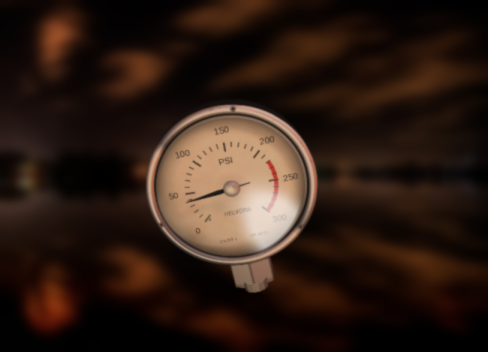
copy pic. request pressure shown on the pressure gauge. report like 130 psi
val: 40 psi
